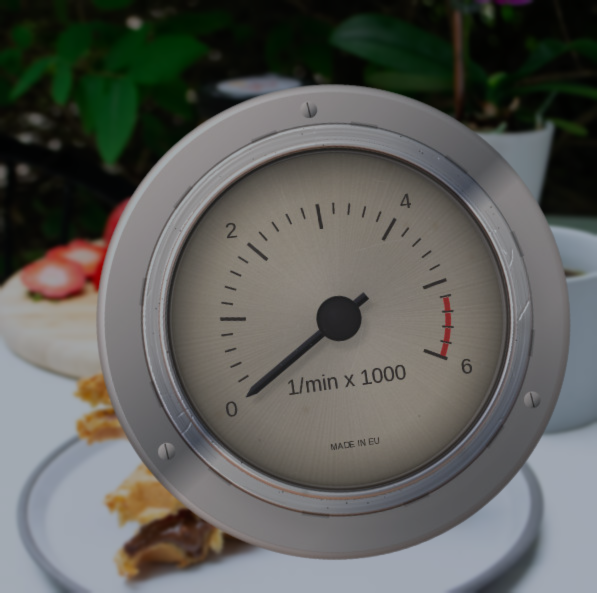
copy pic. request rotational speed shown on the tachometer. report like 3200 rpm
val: 0 rpm
